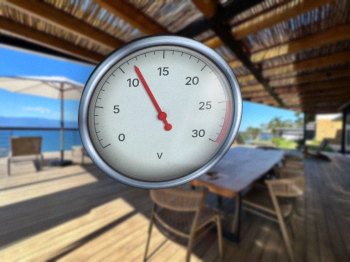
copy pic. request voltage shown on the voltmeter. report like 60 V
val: 11.5 V
